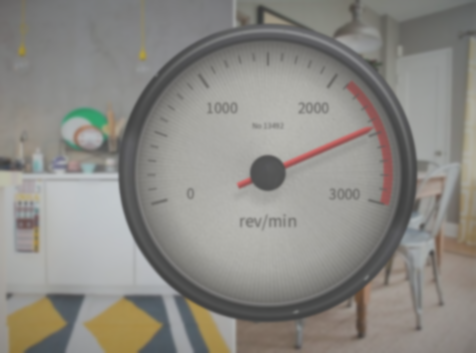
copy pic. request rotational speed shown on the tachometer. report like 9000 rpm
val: 2450 rpm
